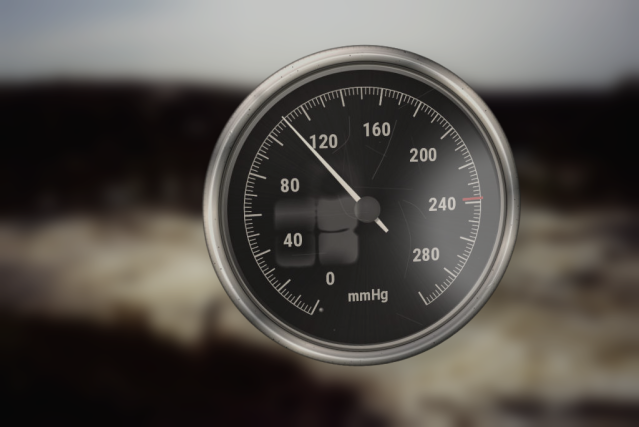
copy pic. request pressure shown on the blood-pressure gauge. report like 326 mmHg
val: 110 mmHg
